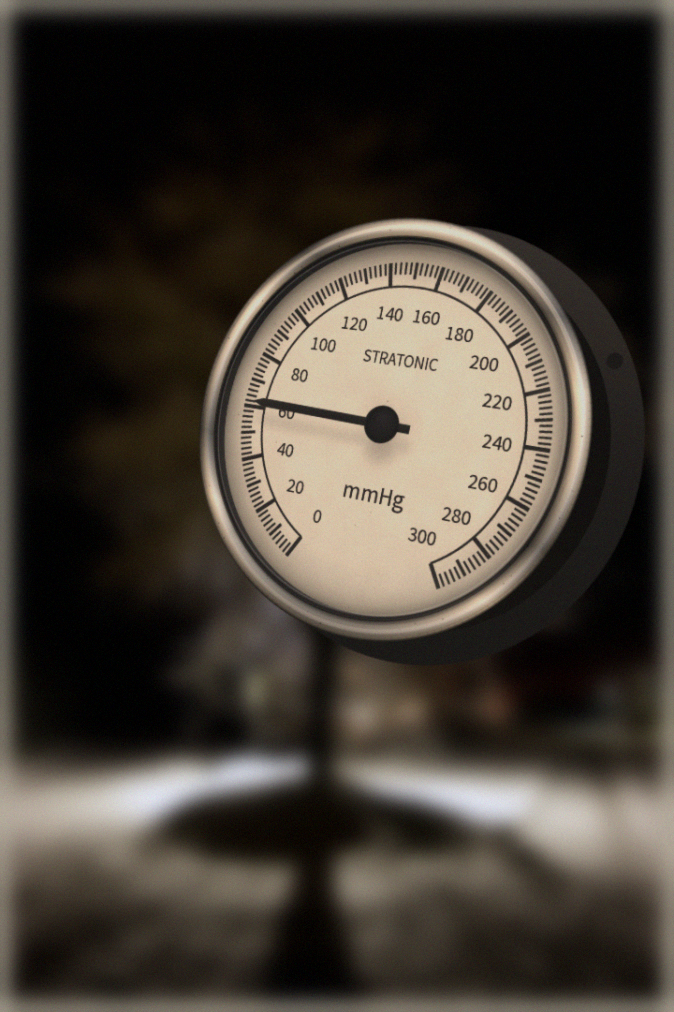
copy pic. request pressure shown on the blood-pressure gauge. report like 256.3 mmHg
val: 62 mmHg
